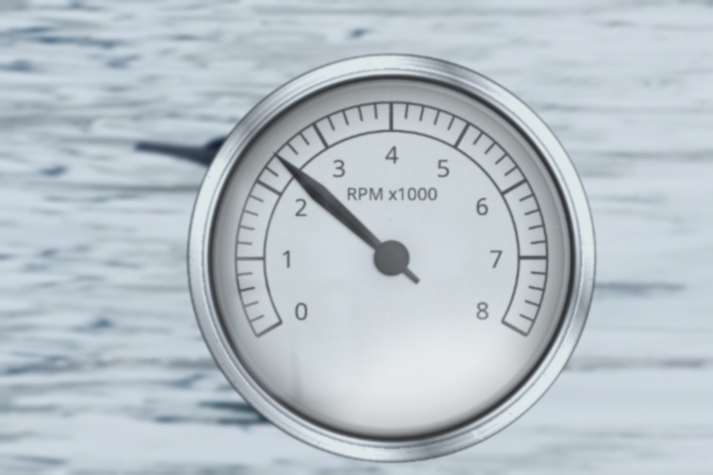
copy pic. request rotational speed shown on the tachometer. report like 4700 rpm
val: 2400 rpm
